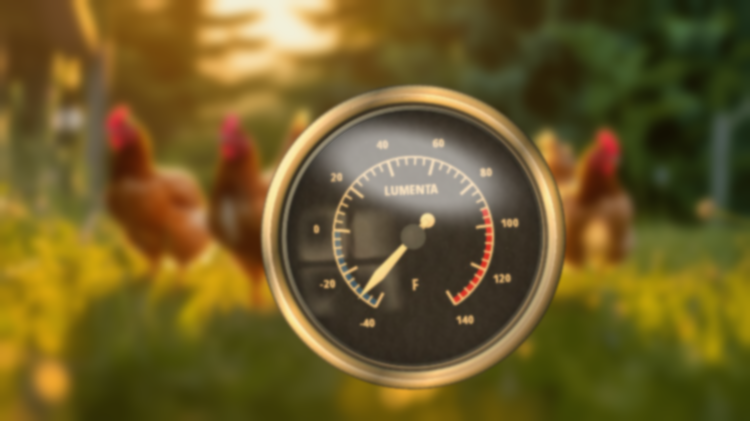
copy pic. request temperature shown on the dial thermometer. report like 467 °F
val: -32 °F
